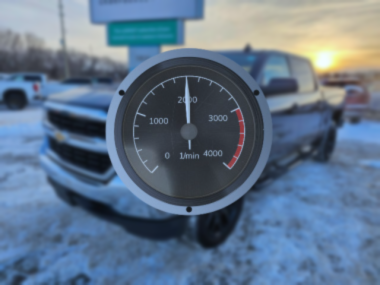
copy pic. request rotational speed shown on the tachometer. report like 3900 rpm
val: 2000 rpm
